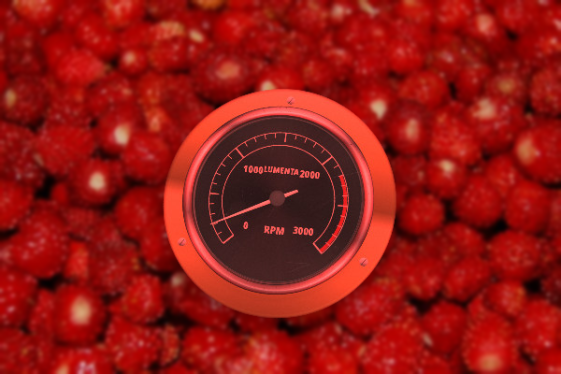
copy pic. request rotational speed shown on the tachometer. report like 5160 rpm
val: 200 rpm
